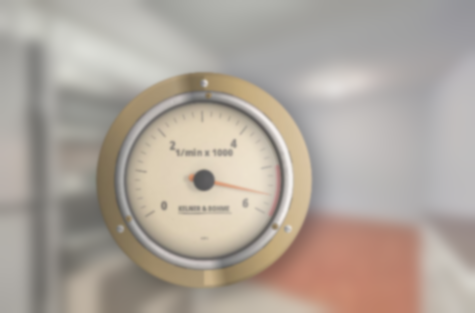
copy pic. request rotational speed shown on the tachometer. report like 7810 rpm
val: 5600 rpm
